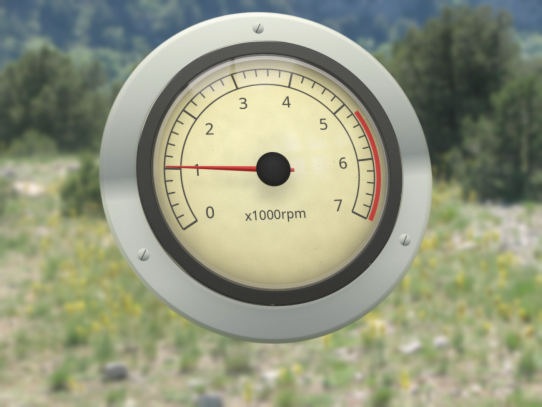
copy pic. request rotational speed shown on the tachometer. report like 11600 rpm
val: 1000 rpm
